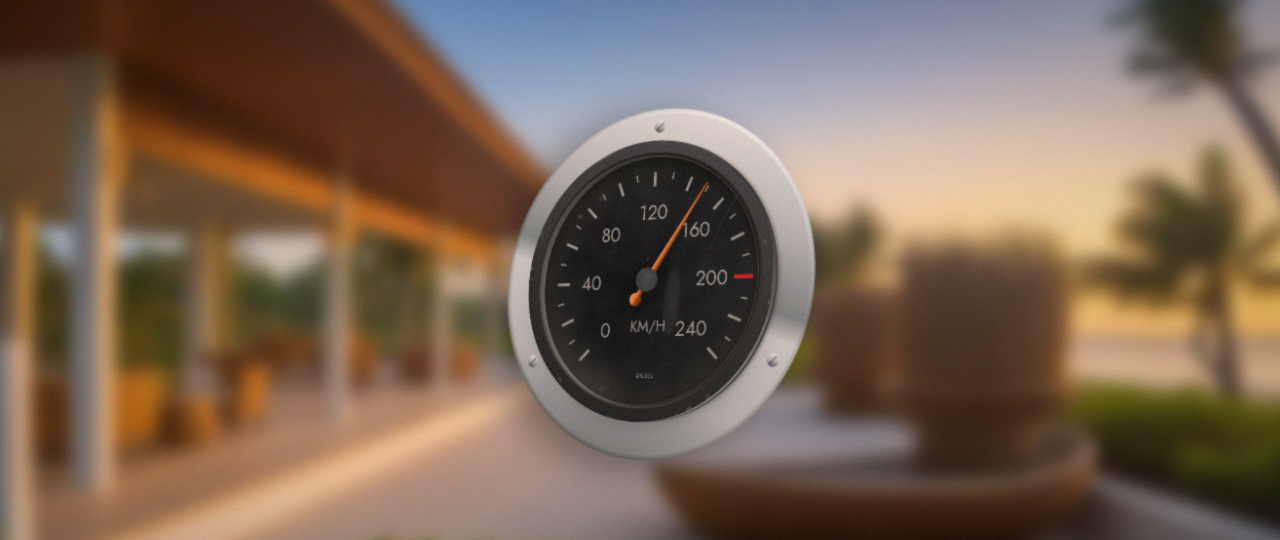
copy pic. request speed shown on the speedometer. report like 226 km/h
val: 150 km/h
